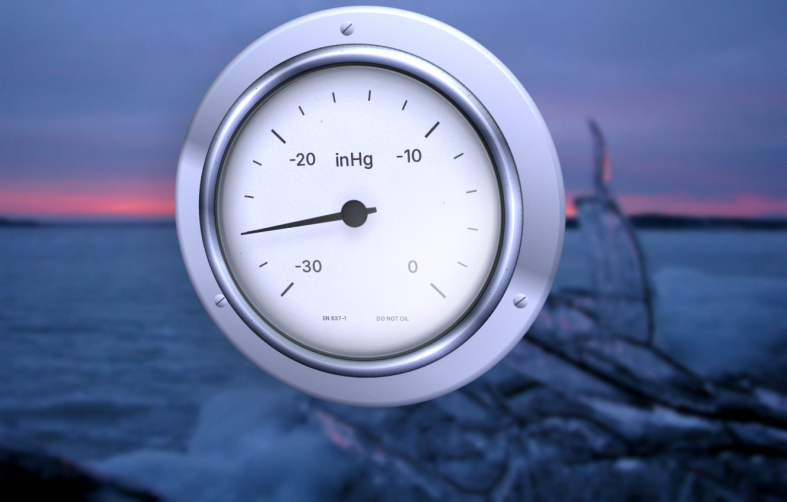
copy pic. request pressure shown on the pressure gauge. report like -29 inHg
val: -26 inHg
